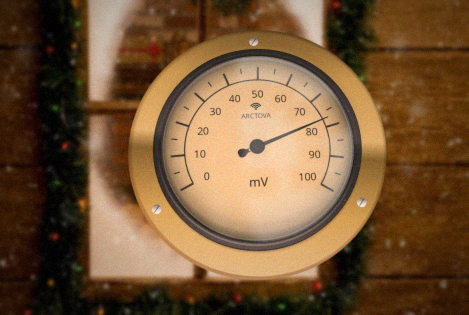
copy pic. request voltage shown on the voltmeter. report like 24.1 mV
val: 77.5 mV
